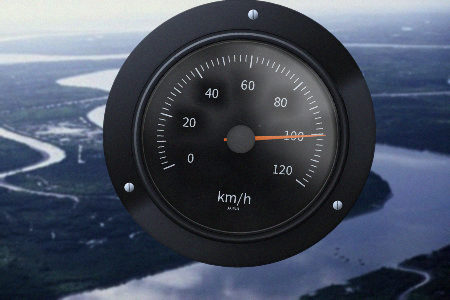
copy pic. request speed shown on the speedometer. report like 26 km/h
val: 100 km/h
